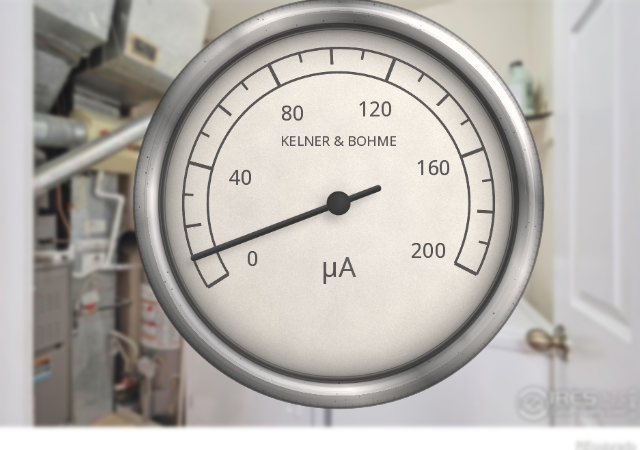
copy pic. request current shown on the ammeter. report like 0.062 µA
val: 10 µA
